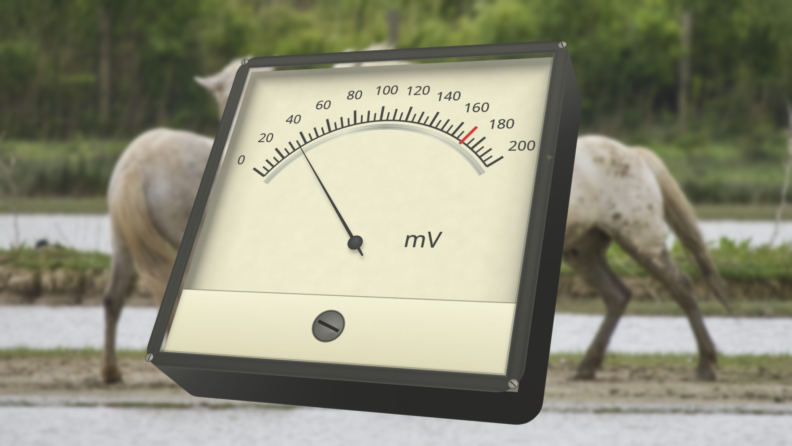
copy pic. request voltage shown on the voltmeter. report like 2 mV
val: 35 mV
